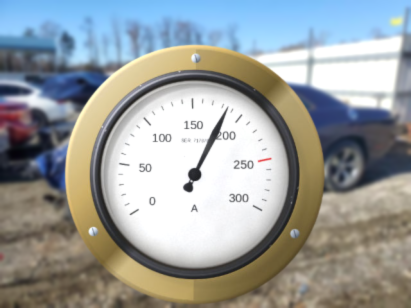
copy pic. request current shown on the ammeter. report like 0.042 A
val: 185 A
